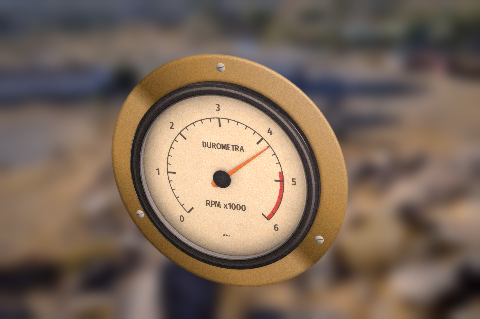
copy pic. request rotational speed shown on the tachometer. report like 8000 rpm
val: 4200 rpm
